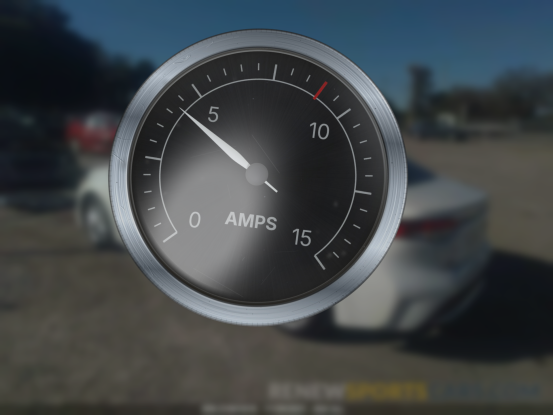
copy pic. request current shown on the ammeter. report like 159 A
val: 4.25 A
